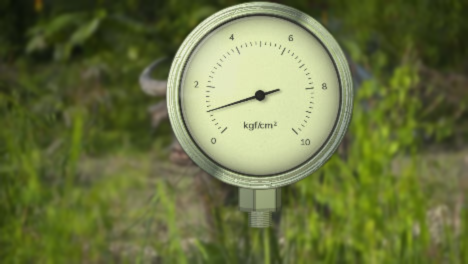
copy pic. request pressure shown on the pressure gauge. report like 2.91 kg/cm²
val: 1 kg/cm²
